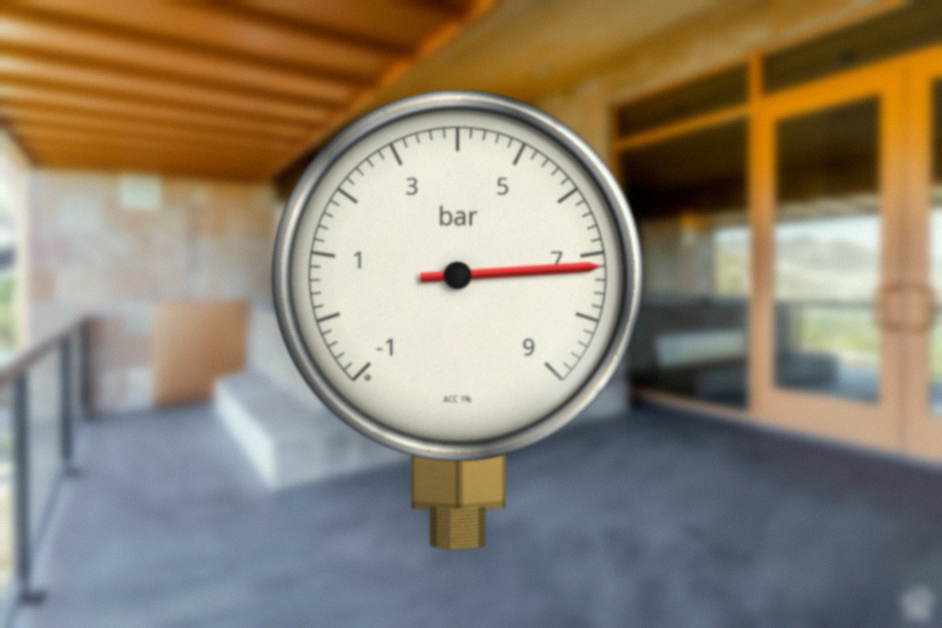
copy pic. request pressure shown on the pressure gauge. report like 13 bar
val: 7.2 bar
